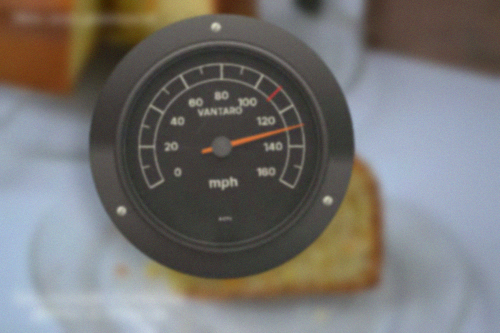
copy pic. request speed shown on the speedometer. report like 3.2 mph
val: 130 mph
